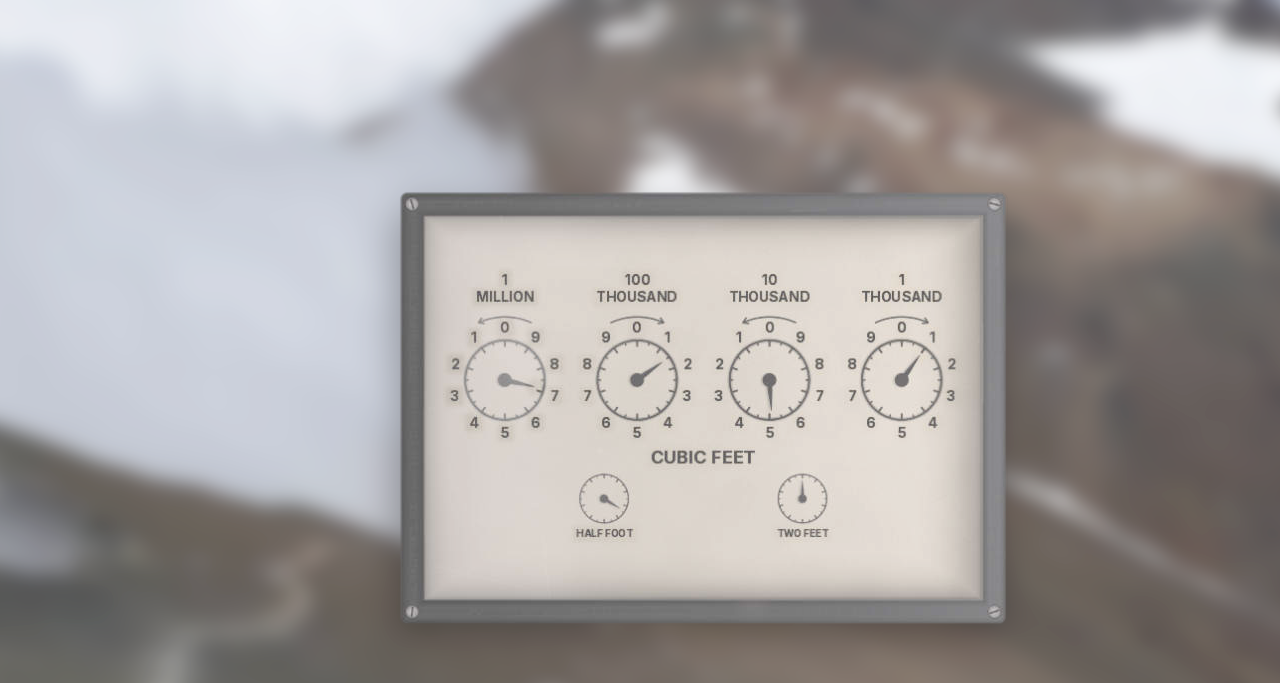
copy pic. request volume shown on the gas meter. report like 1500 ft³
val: 715100 ft³
